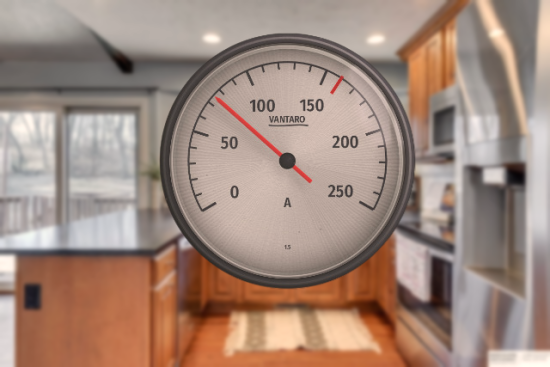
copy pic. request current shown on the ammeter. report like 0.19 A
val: 75 A
